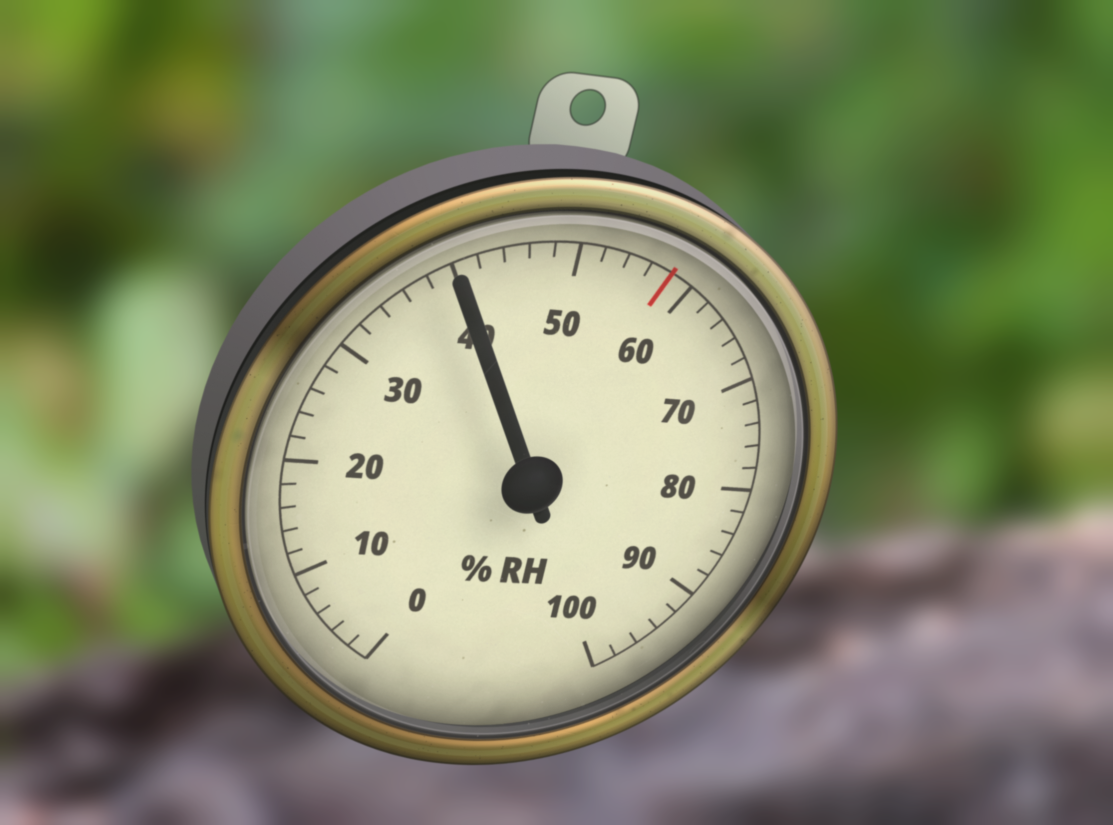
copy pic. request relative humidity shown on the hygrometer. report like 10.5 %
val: 40 %
